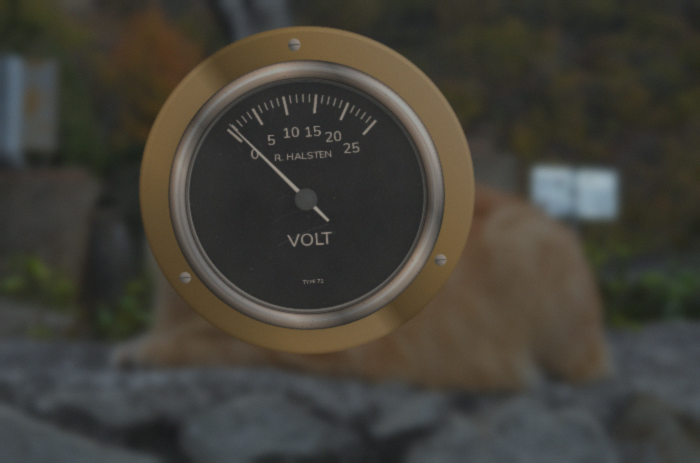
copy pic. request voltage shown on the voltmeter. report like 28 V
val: 1 V
